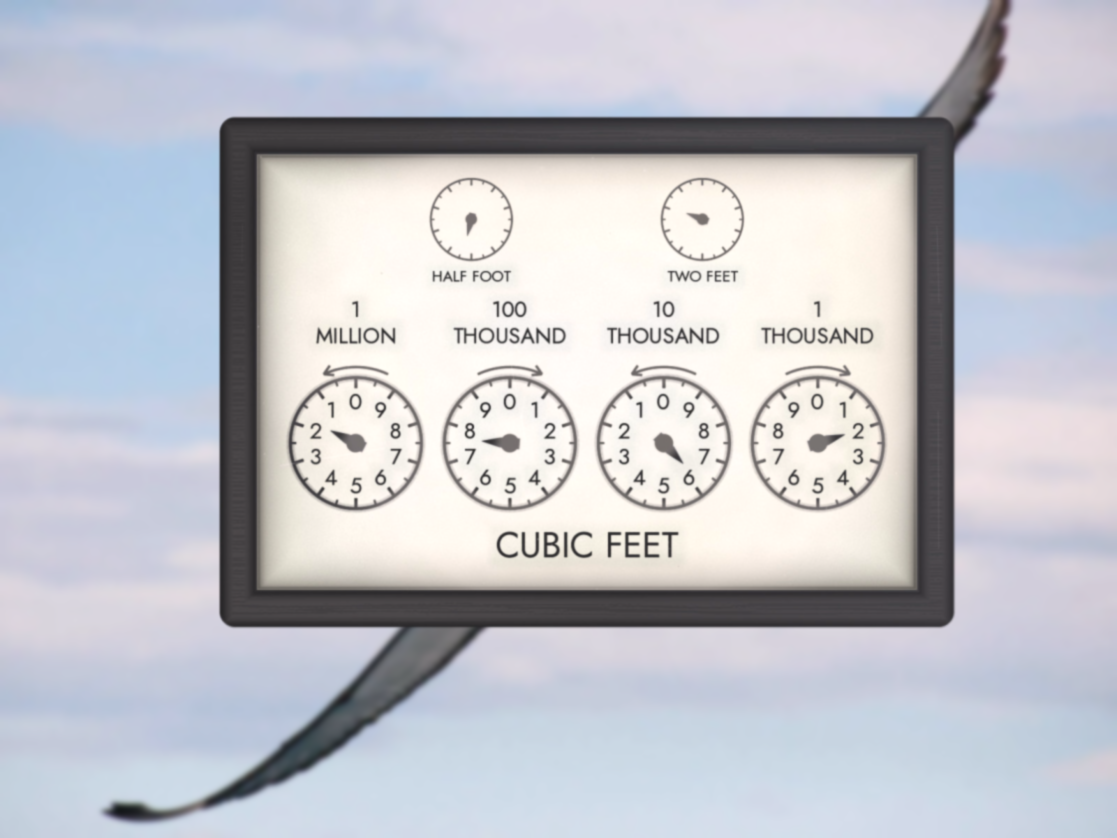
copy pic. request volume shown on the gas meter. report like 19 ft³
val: 176200 ft³
